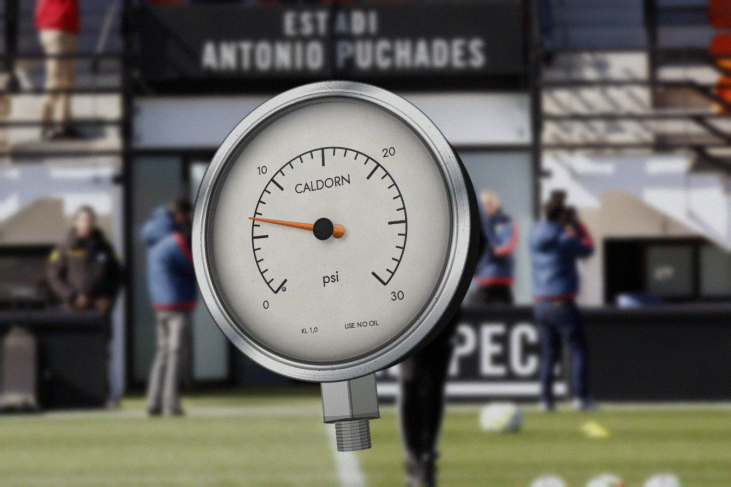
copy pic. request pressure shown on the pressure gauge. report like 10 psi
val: 6.5 psi
